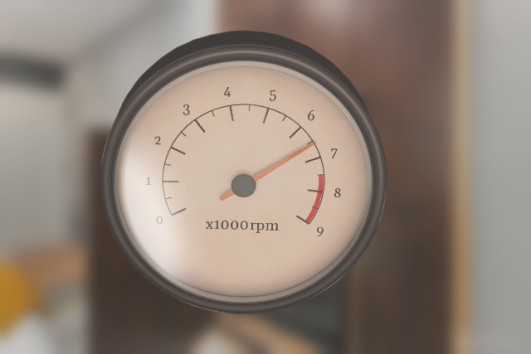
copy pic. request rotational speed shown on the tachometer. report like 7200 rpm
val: 6500 rpm
